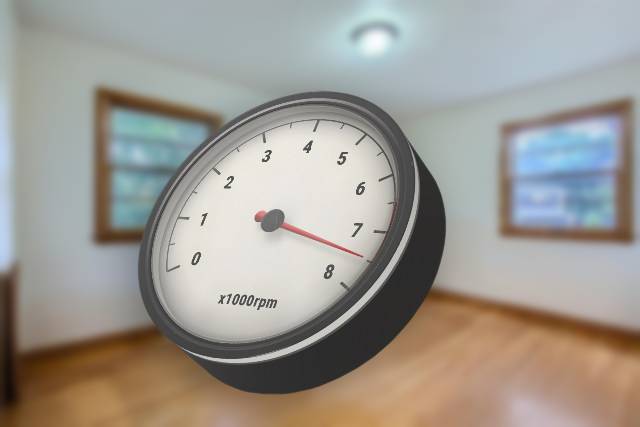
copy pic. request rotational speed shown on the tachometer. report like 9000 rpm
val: 7500 rpm
